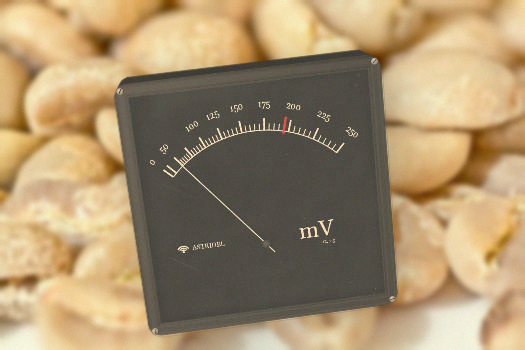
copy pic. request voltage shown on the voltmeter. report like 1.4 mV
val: 50 mV
